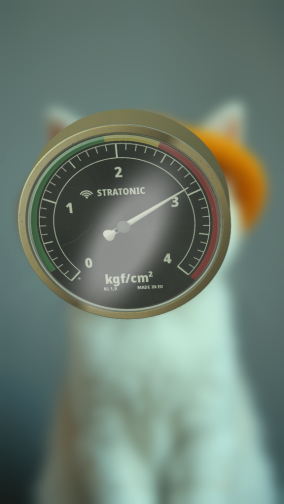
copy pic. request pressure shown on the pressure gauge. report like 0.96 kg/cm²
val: 2.9 kg/cm²
